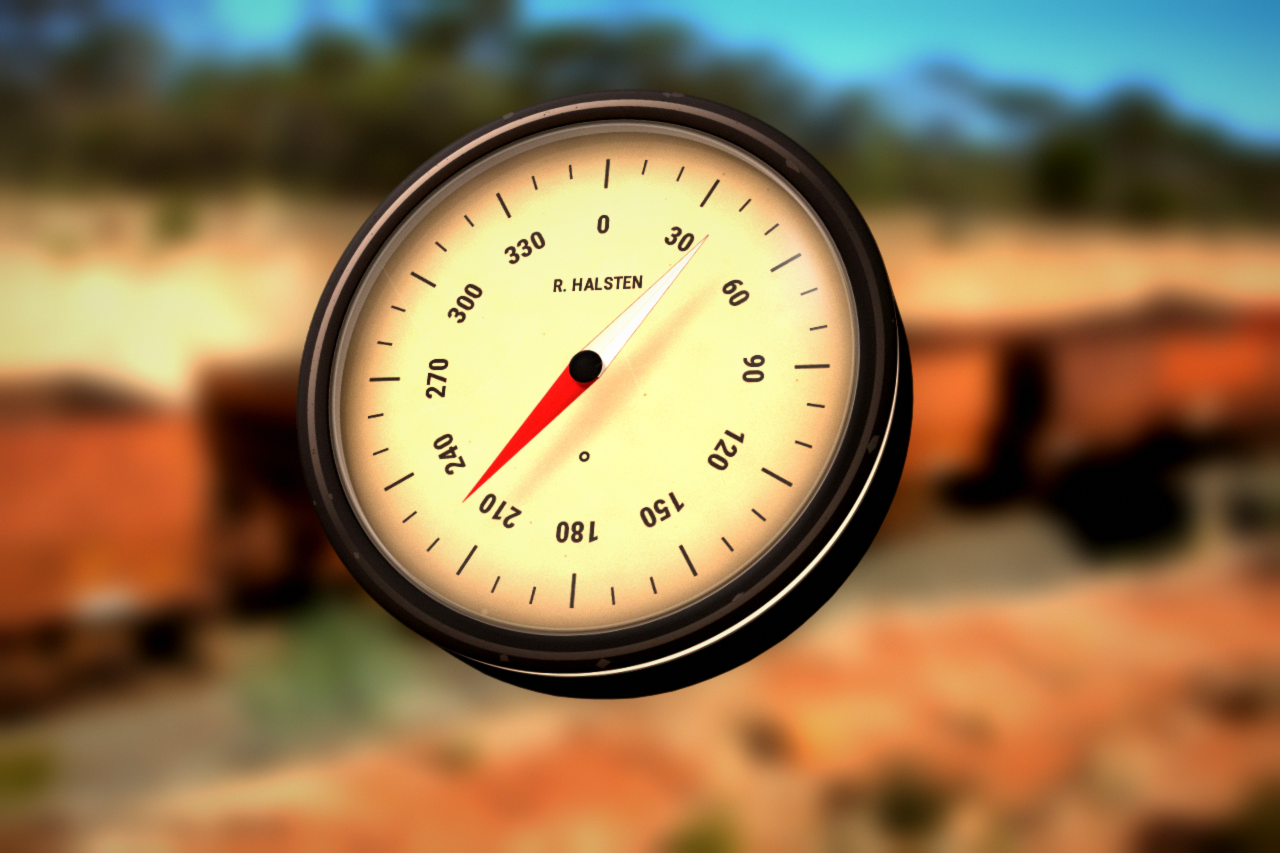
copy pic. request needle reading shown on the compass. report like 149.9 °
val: 220 °
